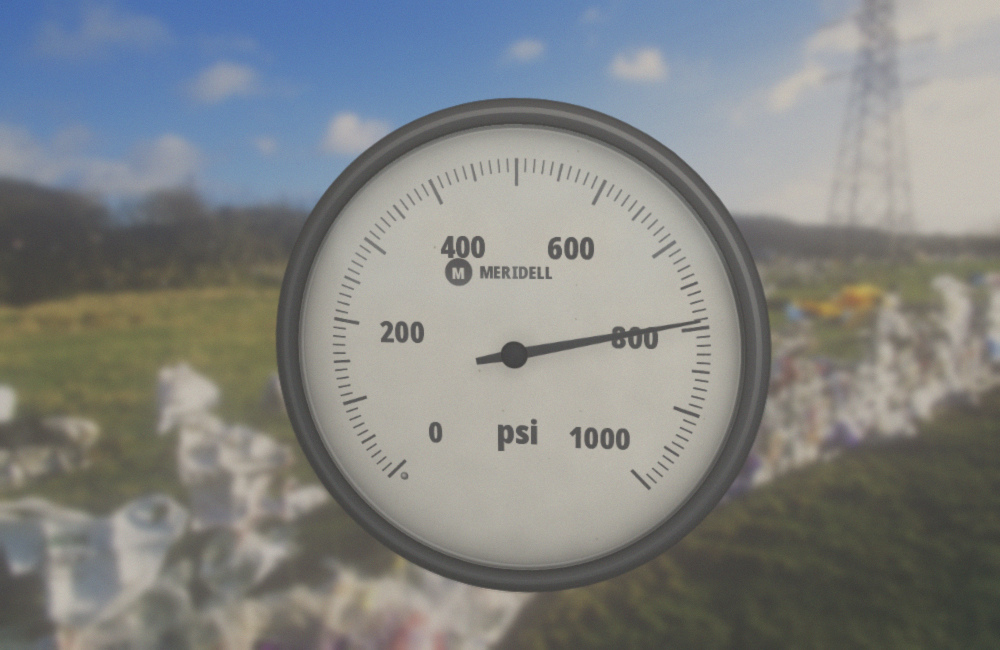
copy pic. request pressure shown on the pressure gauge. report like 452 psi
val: 790 psi
